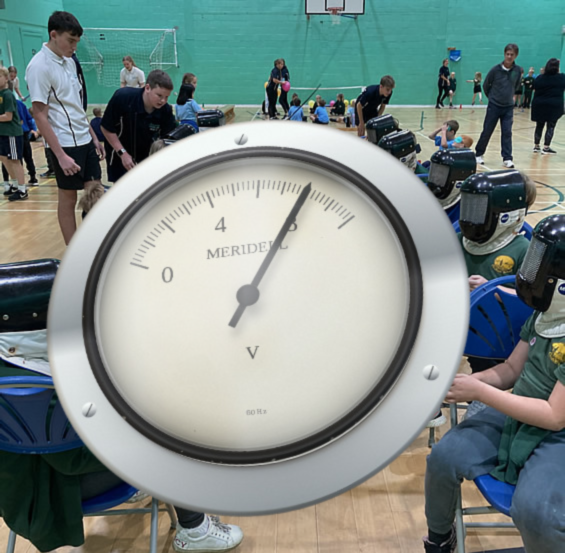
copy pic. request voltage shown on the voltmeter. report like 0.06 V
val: 8 V
